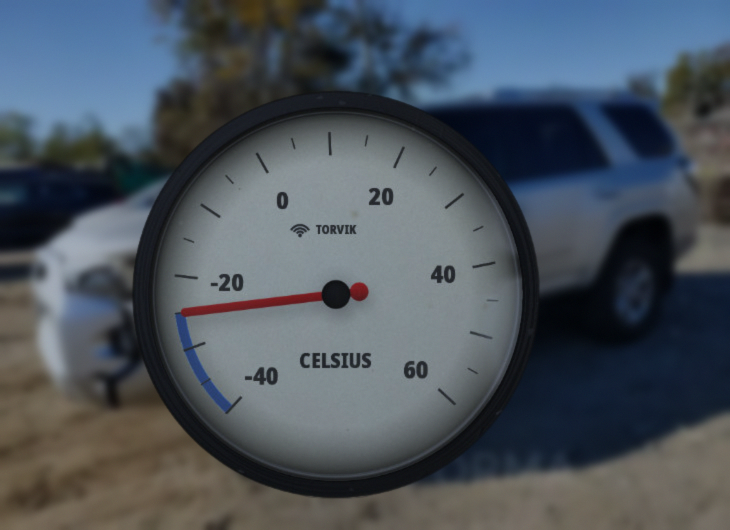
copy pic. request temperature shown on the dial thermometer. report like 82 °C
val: -25 °C
